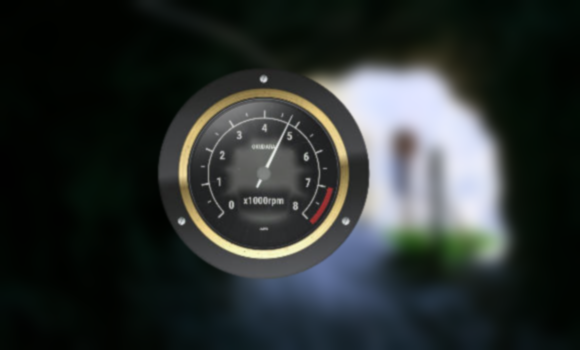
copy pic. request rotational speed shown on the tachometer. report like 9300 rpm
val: 4750 rpm
